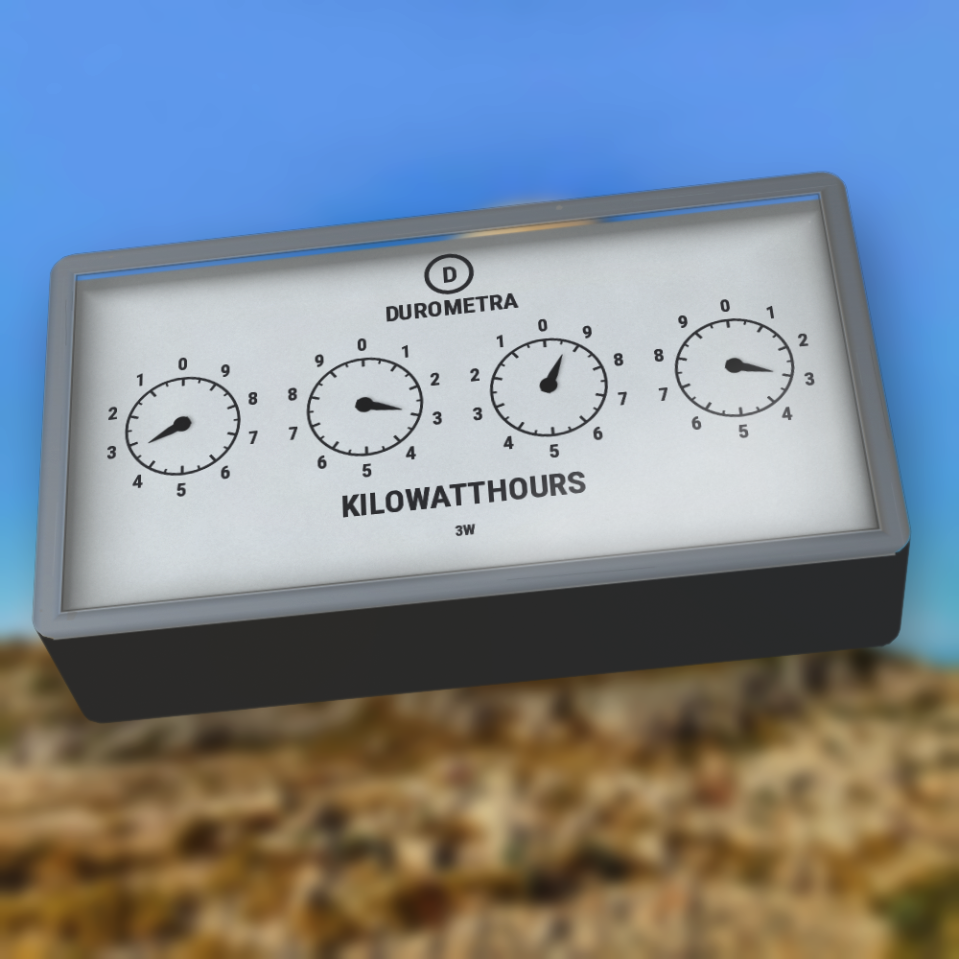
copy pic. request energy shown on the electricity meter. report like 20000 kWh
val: 3293 kWh
